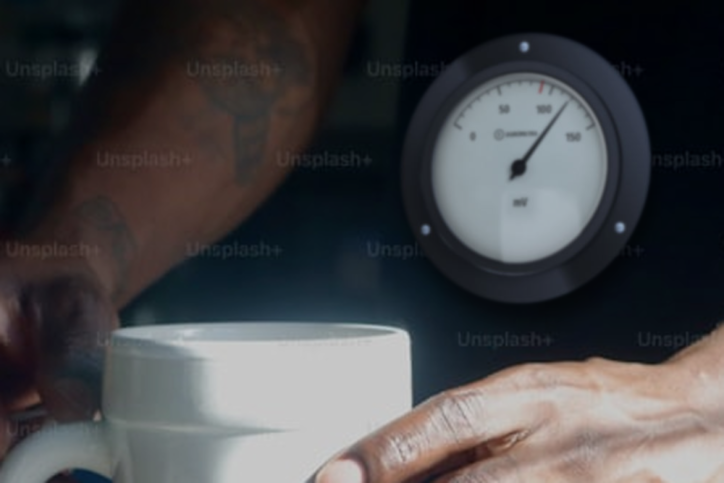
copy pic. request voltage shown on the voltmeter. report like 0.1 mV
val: 120 mV
